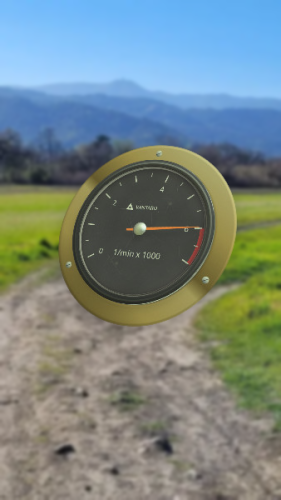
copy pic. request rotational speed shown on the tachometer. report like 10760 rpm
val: 6000 rpm
